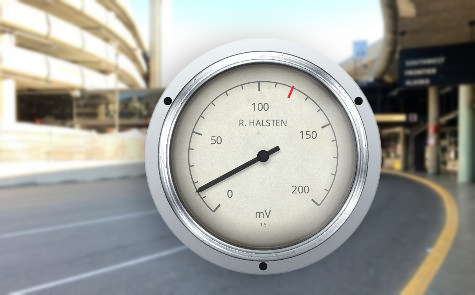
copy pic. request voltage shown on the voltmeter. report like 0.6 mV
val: 15 mV
